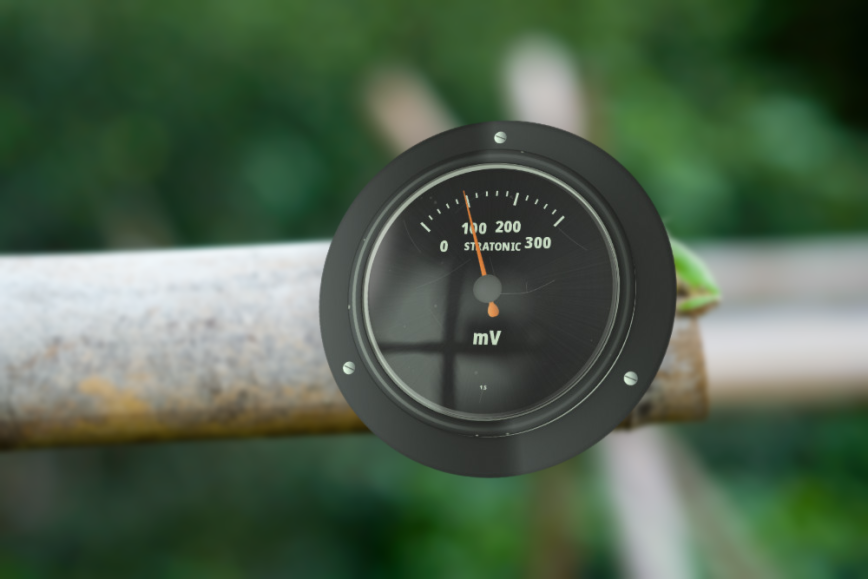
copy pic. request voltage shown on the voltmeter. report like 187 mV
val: 100 mV
